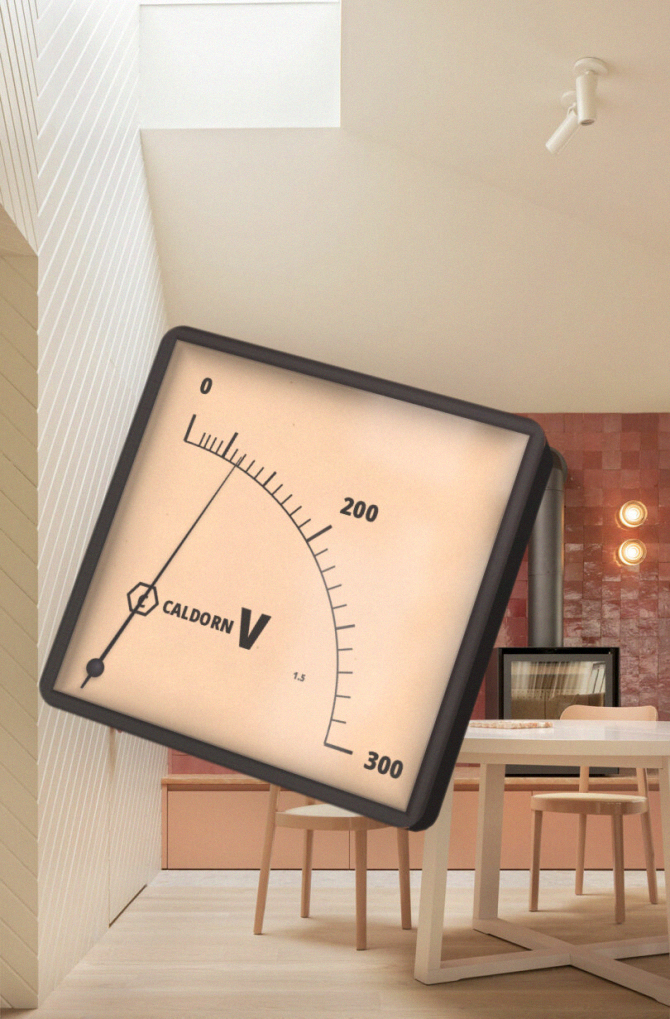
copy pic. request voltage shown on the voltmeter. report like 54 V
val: 120 V
